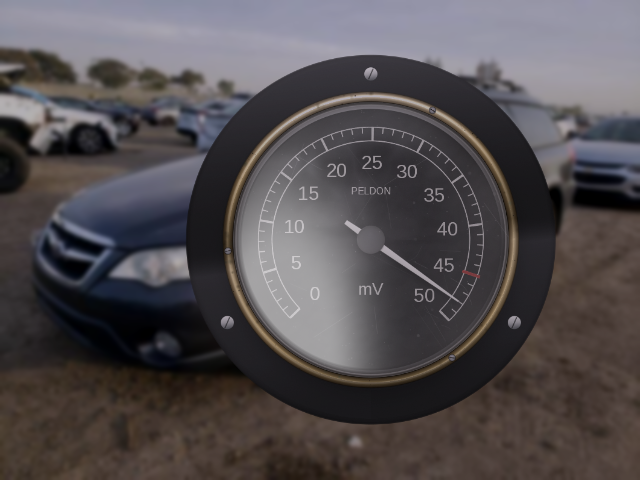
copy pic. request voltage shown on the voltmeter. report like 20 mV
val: 48 mV
